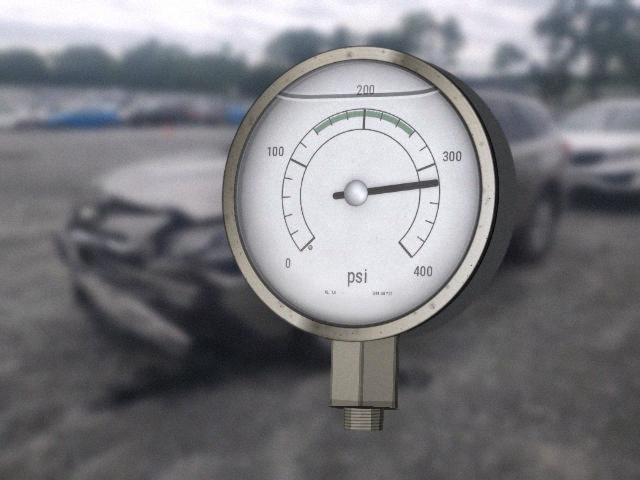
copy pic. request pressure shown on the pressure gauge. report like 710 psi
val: 320 psi
